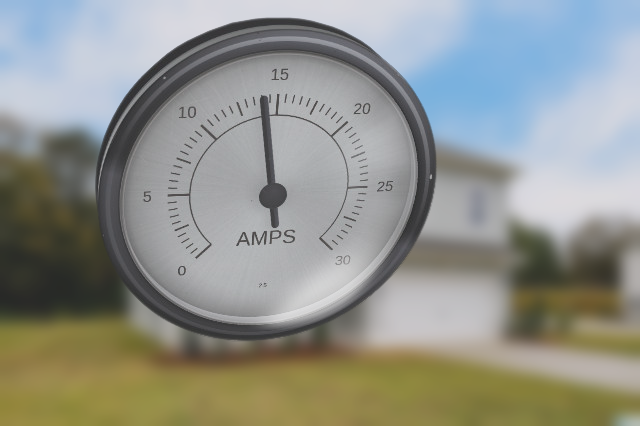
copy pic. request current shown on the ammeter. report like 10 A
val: 14 A
